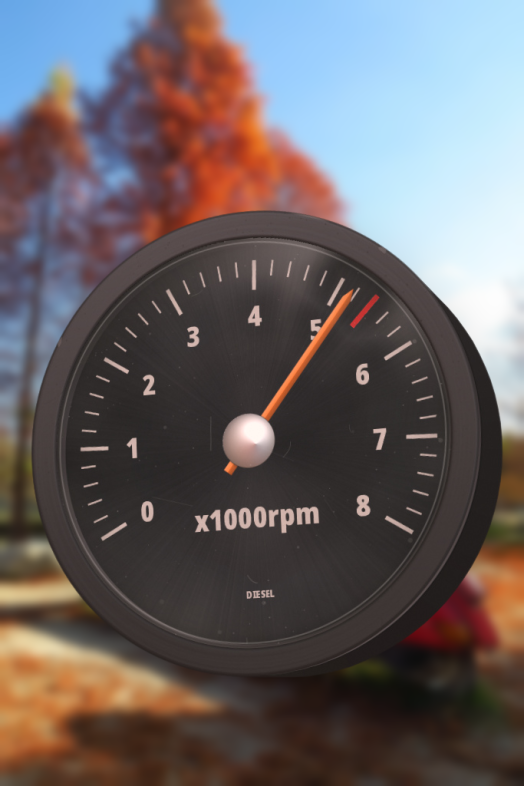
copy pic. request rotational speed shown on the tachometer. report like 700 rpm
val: 5200 rpm
